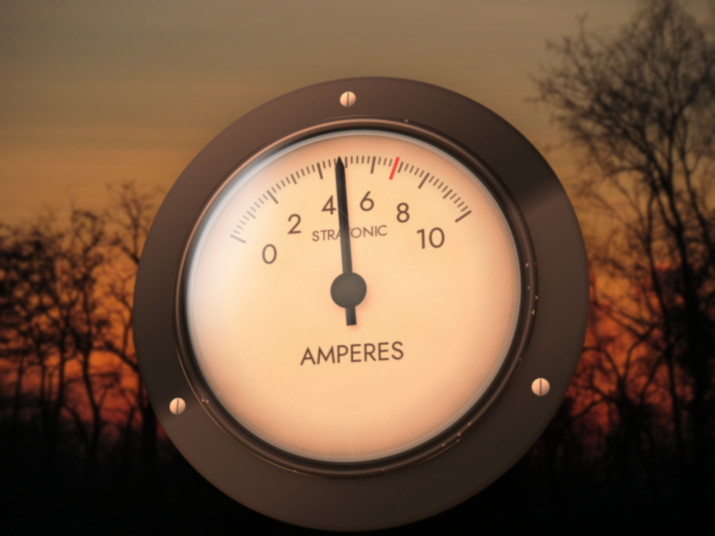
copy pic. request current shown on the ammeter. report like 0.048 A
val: 4.8 A
